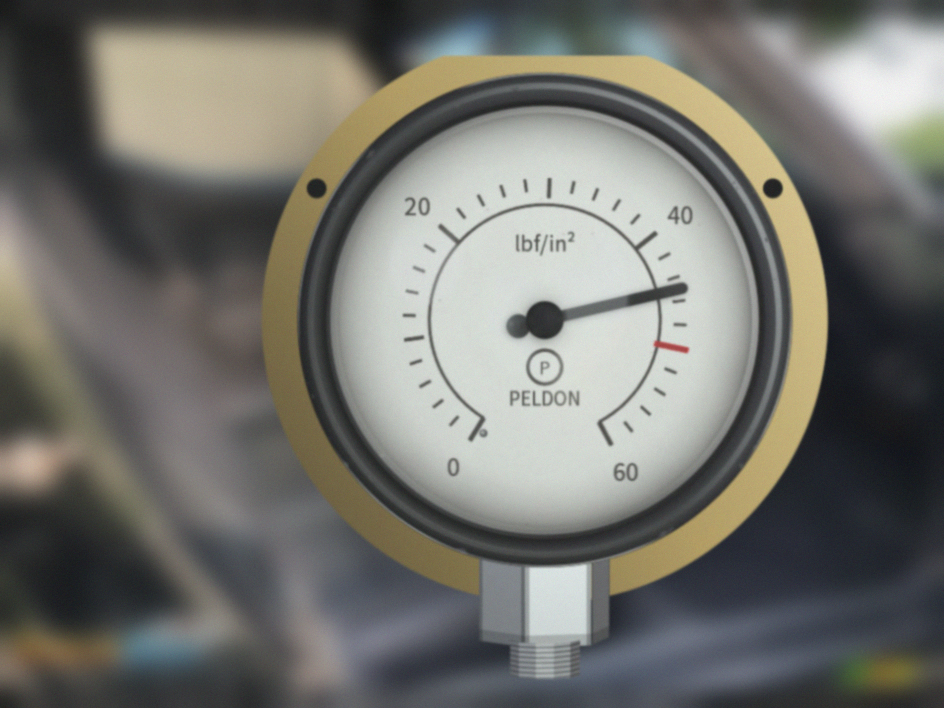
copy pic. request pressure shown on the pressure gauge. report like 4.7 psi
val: 45 psi
